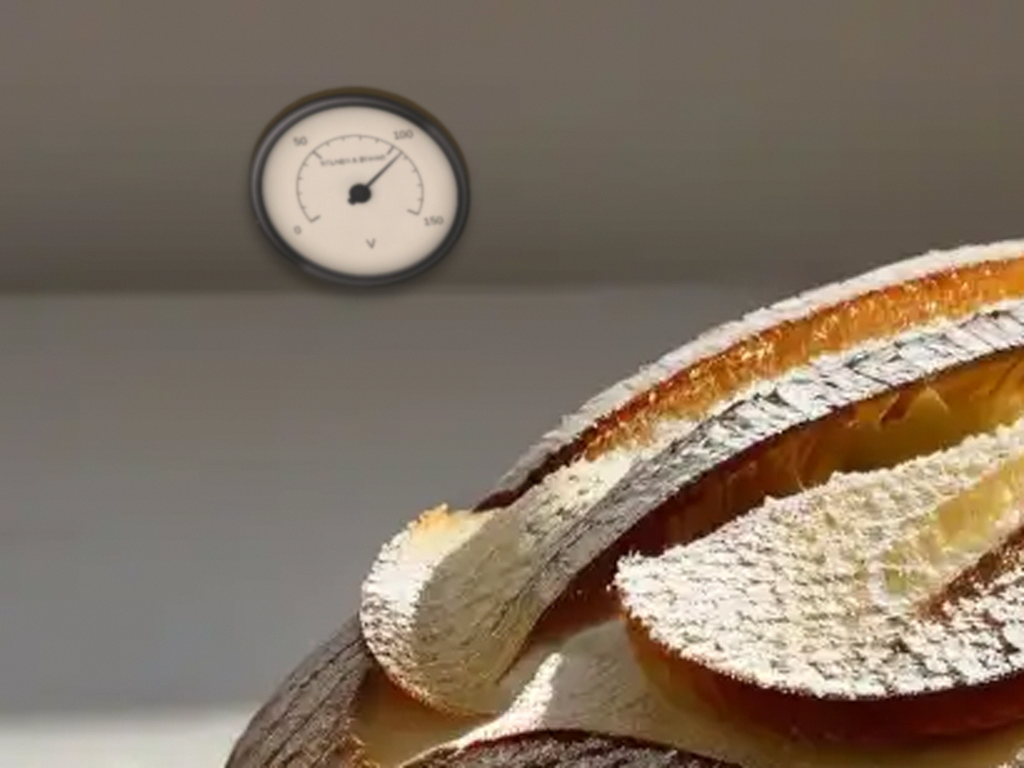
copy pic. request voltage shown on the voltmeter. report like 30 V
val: 105 V
